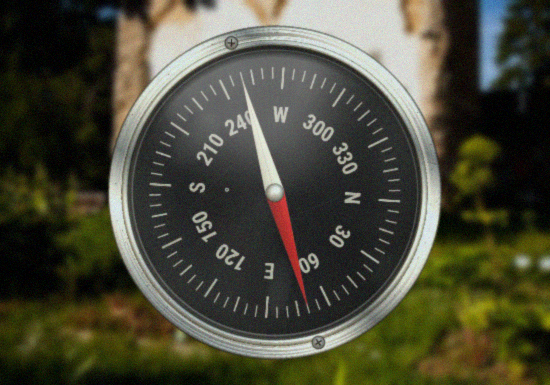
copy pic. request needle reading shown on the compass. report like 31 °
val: 70 °
